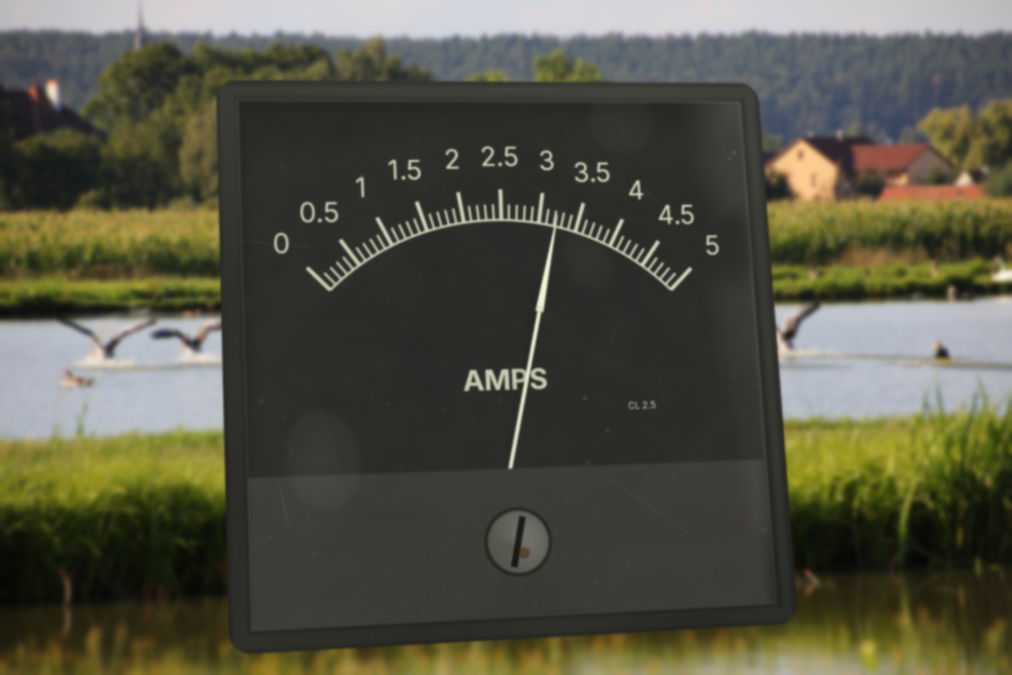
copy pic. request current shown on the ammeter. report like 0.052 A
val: 3.2 A
